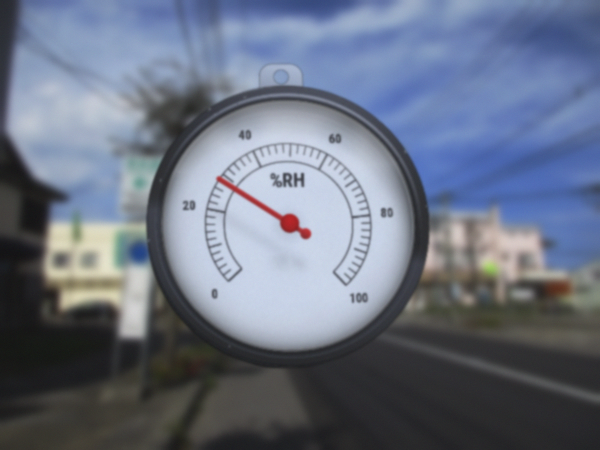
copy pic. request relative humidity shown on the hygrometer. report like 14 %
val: 28 %
